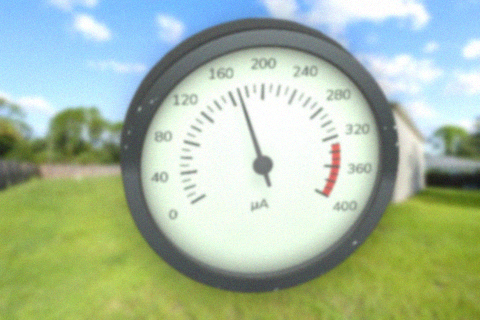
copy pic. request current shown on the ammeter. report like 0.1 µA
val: 170 µA
